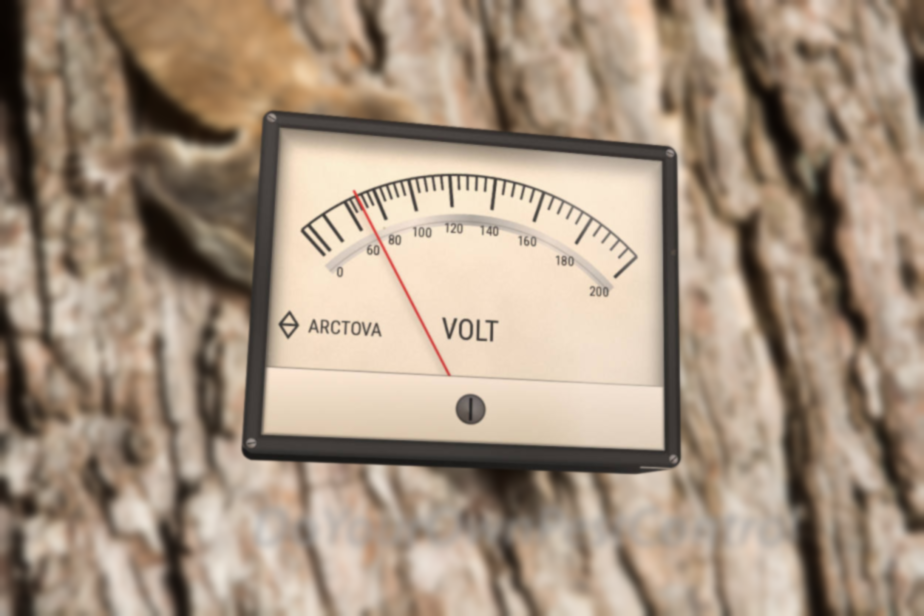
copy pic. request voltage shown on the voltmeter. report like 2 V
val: 68 V
